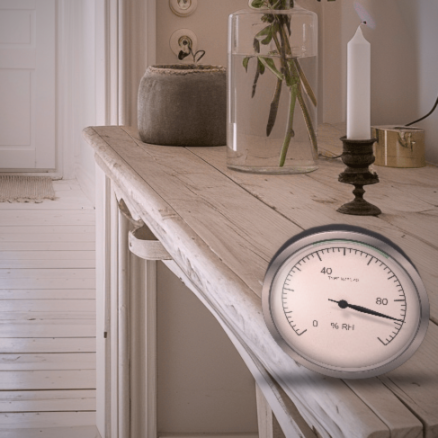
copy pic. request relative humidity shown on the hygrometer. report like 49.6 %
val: 88 %
